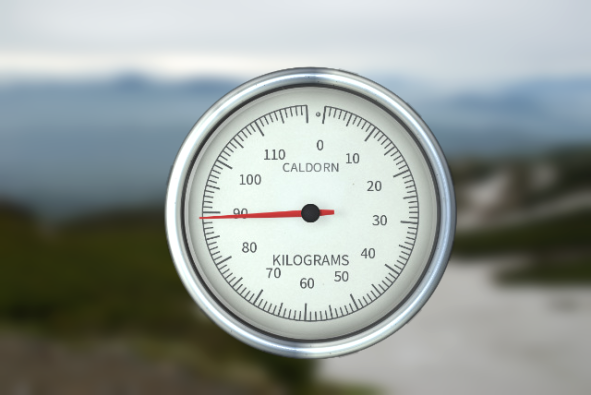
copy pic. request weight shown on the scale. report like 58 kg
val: 89 kg
